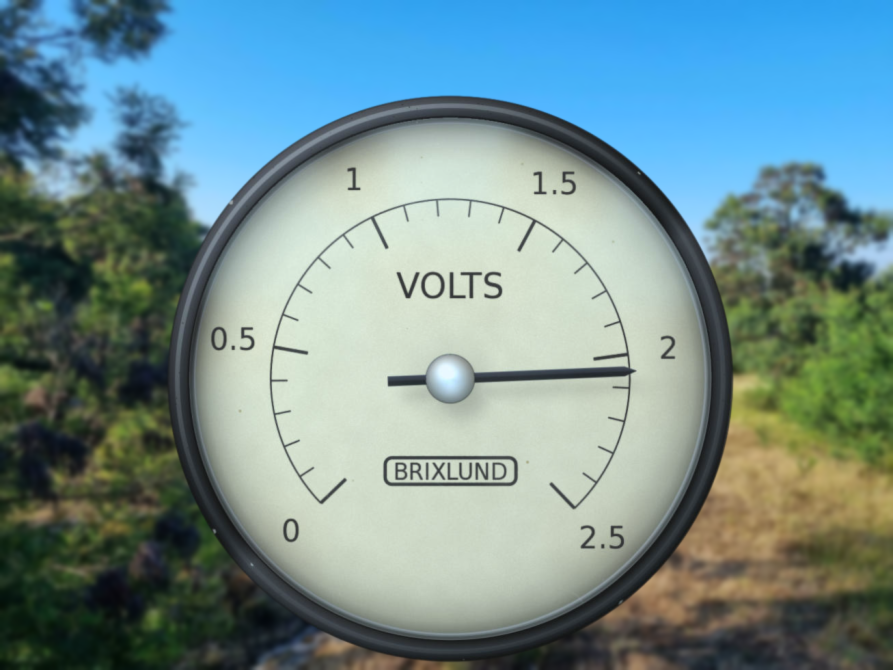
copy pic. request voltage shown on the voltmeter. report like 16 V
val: 2.05 V
